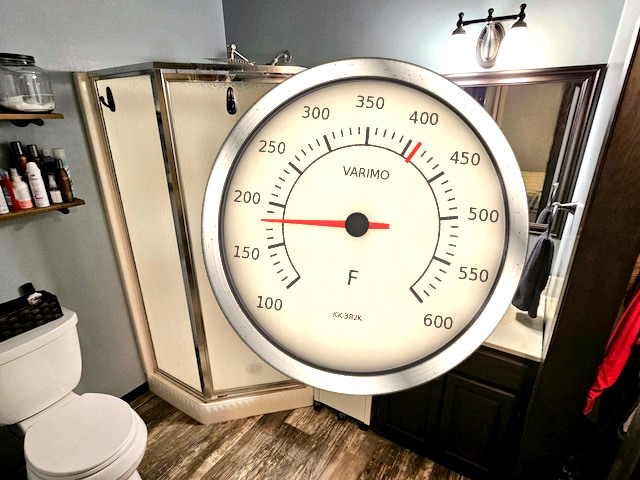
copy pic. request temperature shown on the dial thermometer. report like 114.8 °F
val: 180 °F
